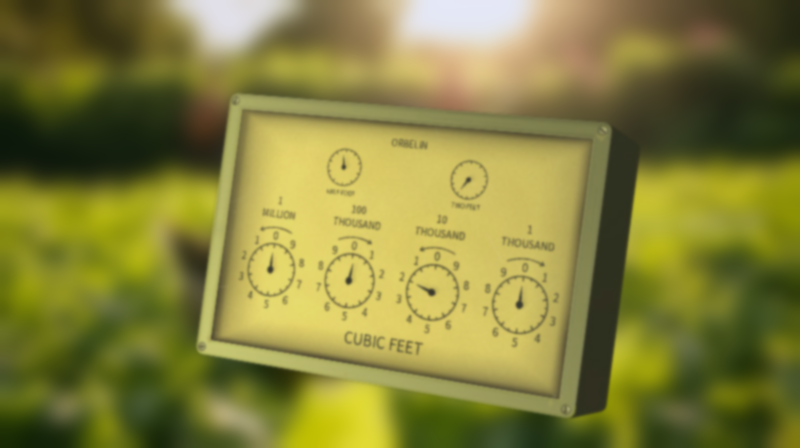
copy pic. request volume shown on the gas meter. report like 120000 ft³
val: 2000 ft³
